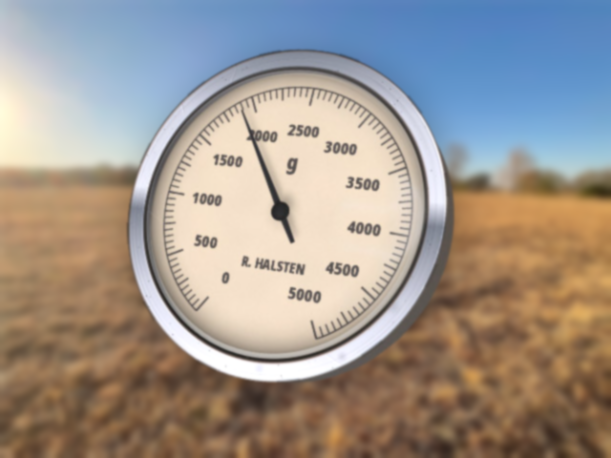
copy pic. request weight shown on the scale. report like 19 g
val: 1900 g
